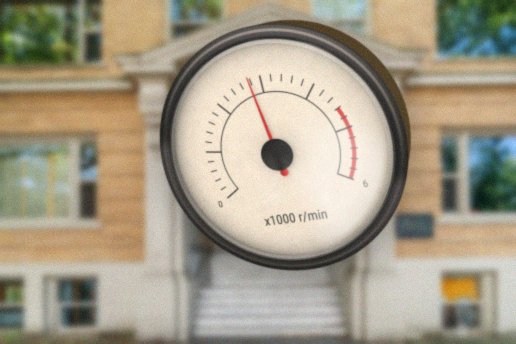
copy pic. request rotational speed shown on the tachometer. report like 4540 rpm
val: 2800 rpm
